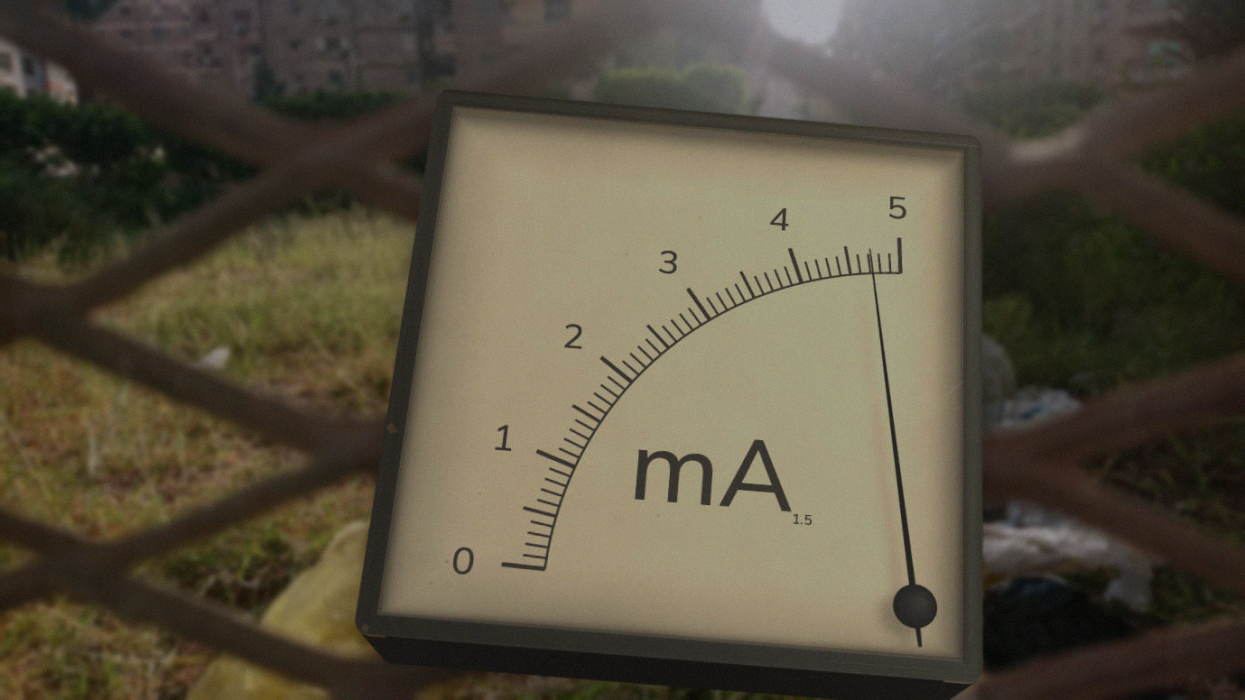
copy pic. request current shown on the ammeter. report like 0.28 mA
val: 4.7 mA
